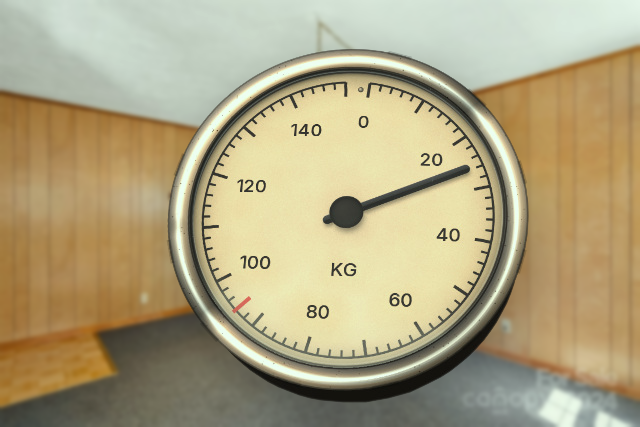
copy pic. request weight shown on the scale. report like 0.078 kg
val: 26 kg
